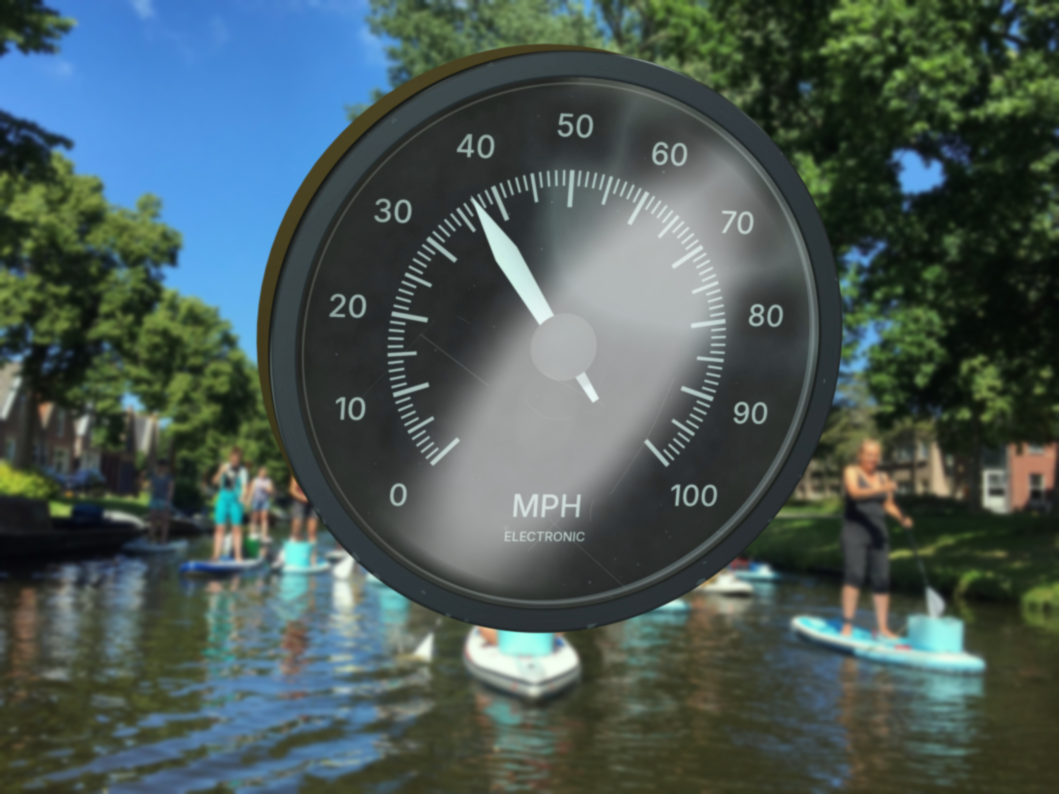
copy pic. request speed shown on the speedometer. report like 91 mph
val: 37 mph
